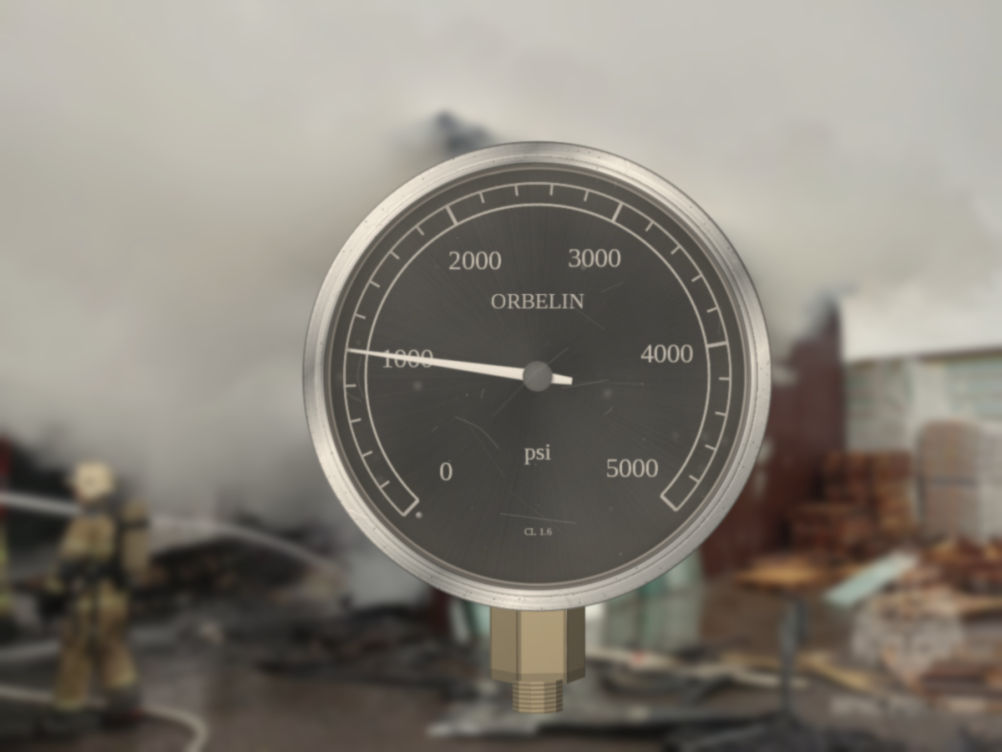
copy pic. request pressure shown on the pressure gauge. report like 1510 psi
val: 1000 psi
